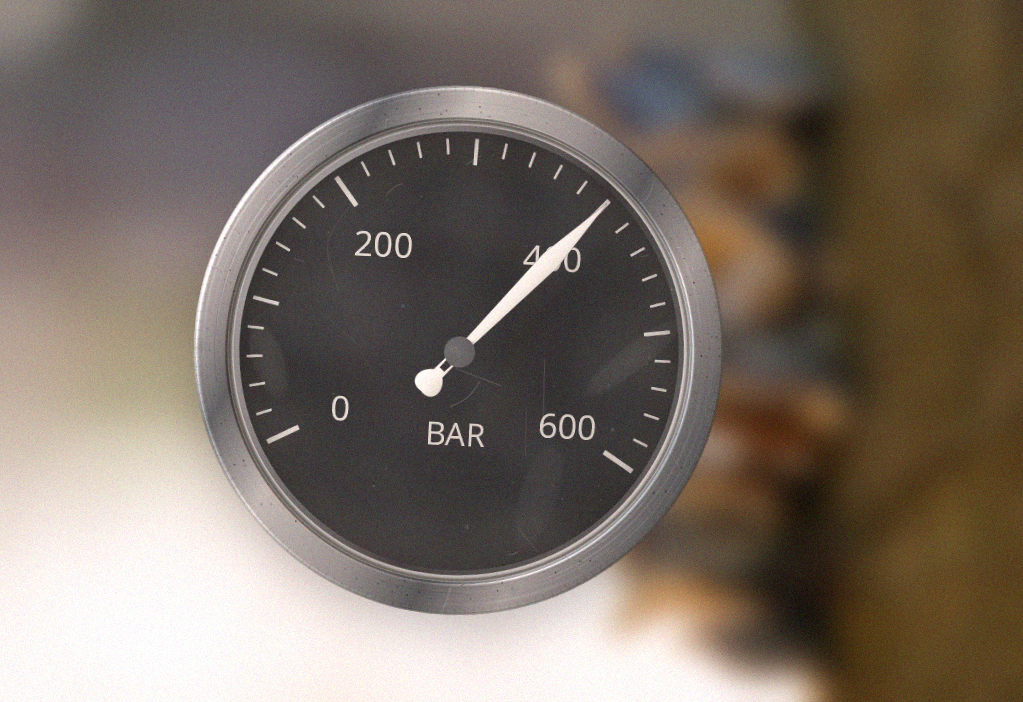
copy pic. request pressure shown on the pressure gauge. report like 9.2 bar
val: 400 bar
